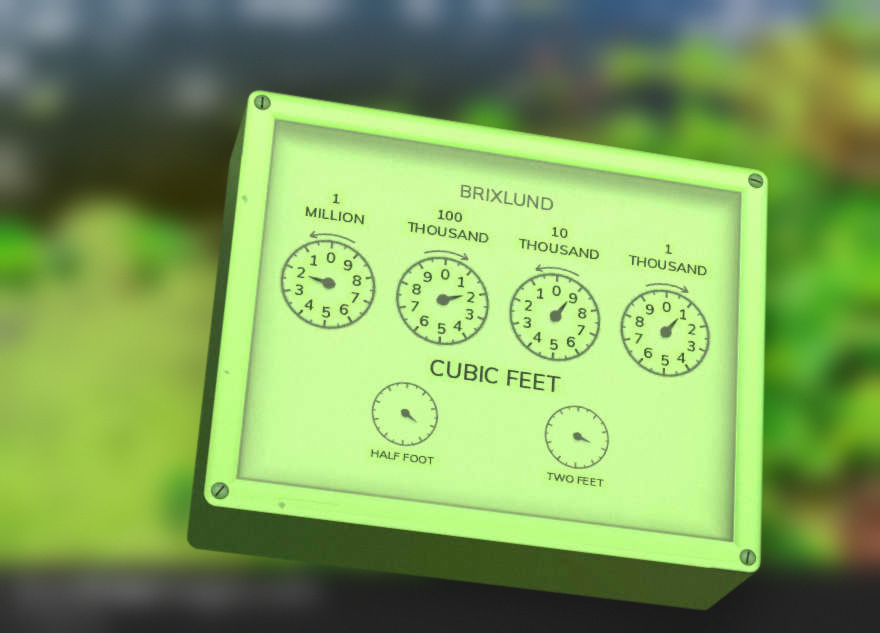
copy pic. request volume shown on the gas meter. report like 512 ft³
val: 219100 ft³
